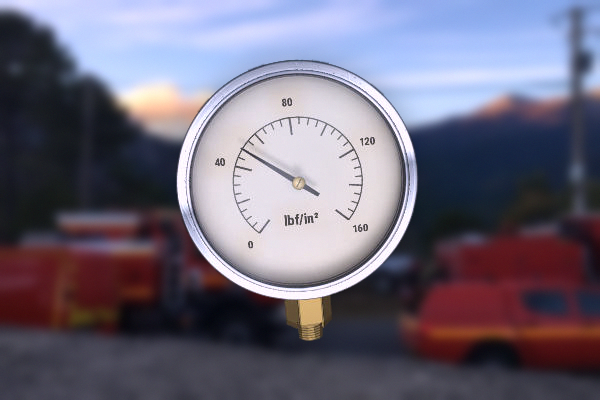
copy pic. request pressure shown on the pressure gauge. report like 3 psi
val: 50 psi
